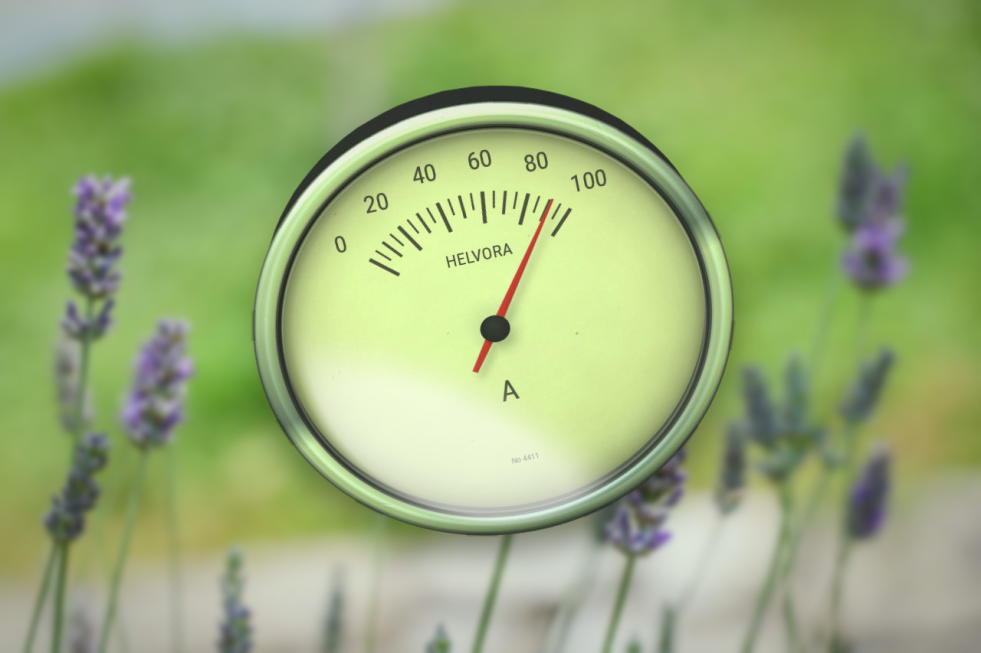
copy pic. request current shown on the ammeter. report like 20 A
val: 90 A
